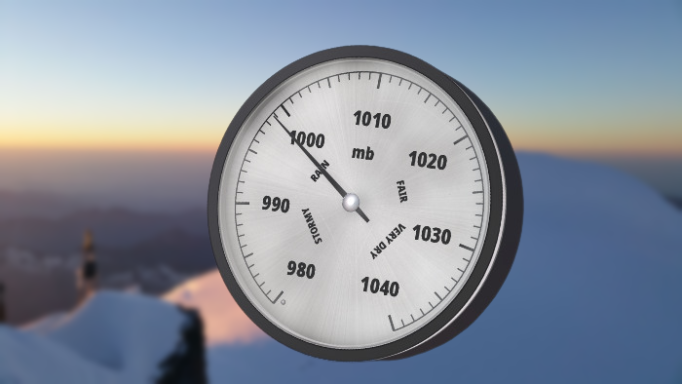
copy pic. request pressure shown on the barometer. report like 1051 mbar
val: 999 mbar
